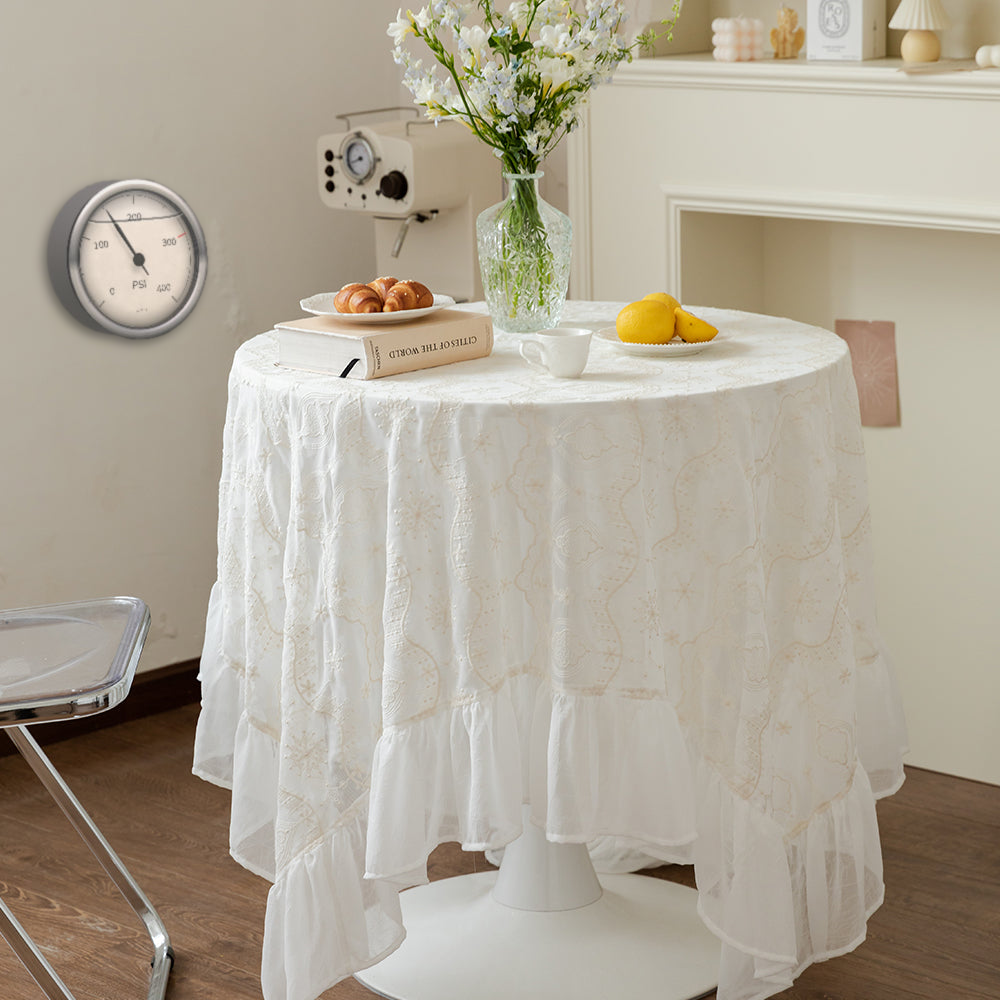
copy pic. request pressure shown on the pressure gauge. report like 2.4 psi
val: 150 psi
